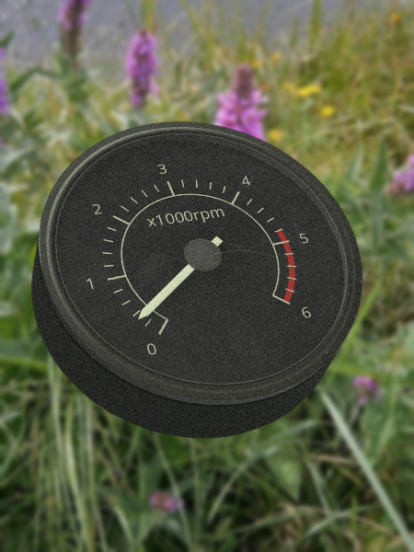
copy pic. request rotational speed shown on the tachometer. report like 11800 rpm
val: 300 rpm
